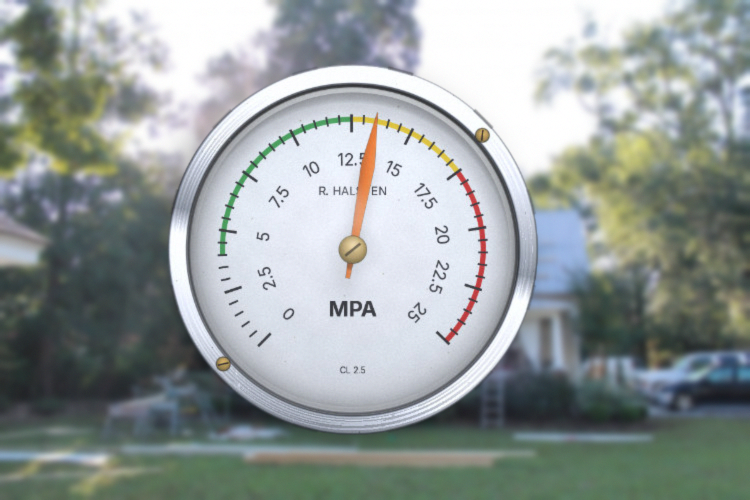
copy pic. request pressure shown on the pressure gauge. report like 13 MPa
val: 13.5 MPa
